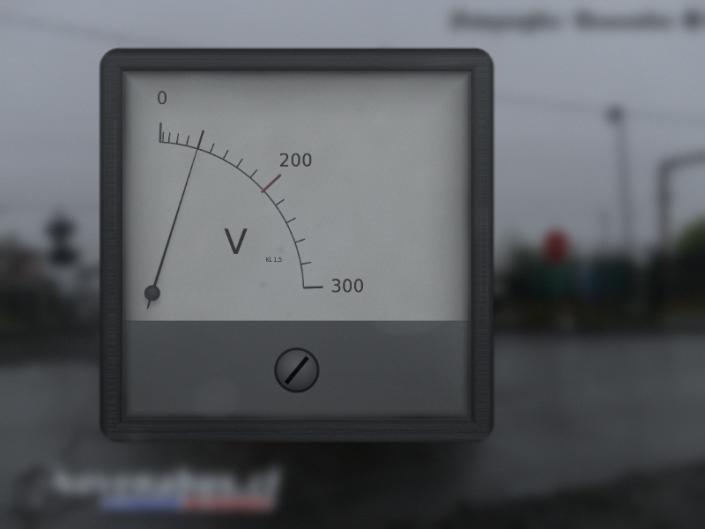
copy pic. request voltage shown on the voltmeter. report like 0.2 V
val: 100 V
